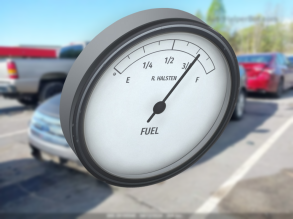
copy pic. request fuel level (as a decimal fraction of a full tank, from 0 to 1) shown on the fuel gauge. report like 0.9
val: 0.75
